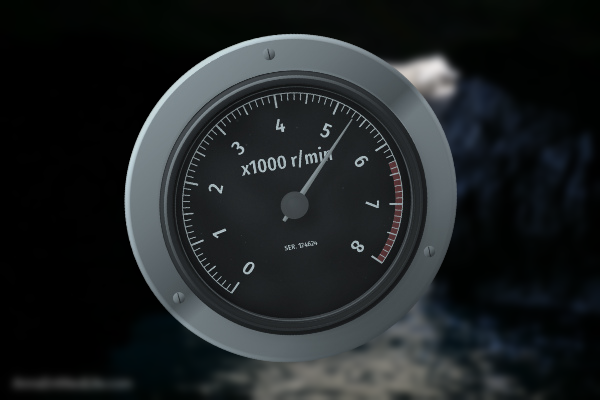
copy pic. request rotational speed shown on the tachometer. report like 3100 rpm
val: 5300 rpm
